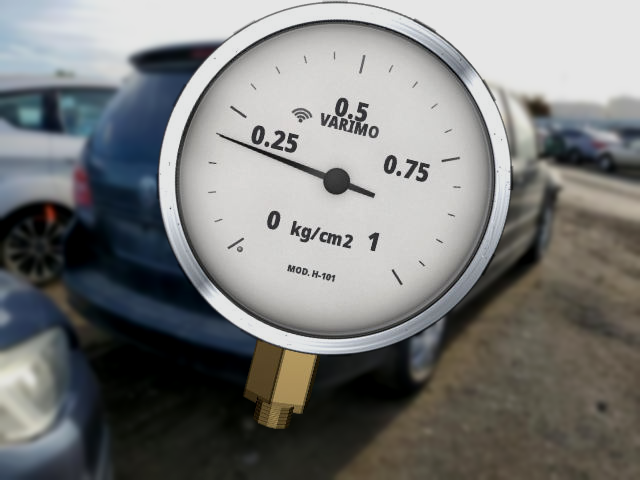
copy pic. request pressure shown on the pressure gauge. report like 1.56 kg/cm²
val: 0.2 kg/cm²
